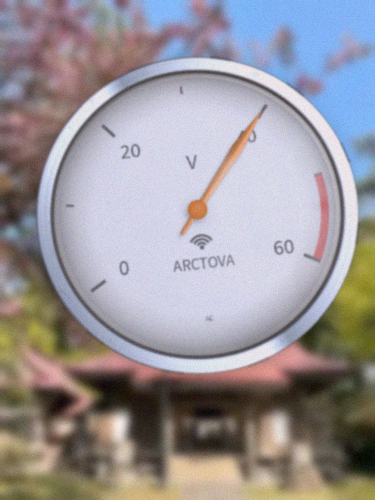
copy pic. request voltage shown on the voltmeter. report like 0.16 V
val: 40 V
